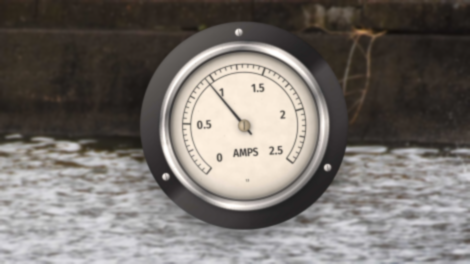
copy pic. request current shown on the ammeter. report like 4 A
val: 0.95 A
